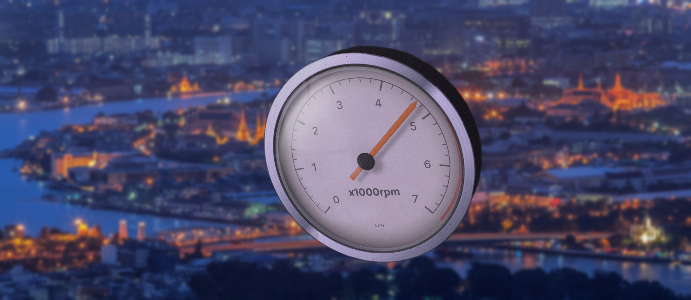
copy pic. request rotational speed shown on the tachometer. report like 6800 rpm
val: 4700 rpm
